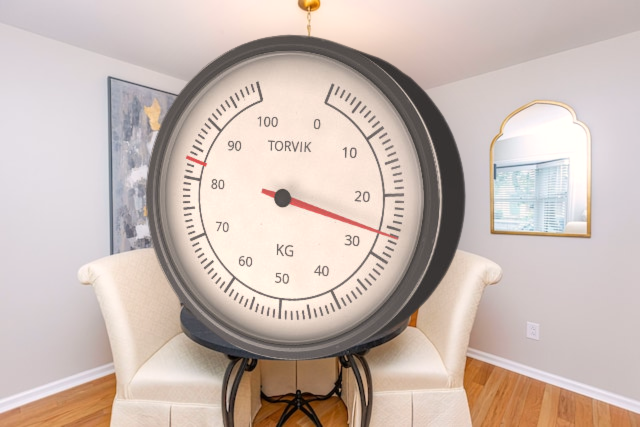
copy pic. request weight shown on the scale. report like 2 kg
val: 26 kg
